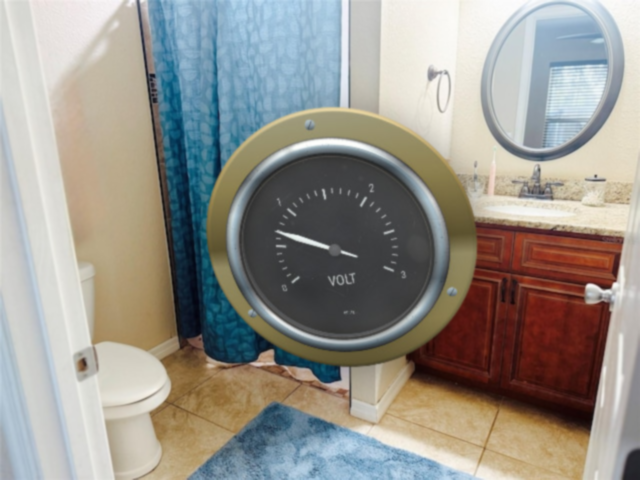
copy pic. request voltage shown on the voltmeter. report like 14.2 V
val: 0.7 V
